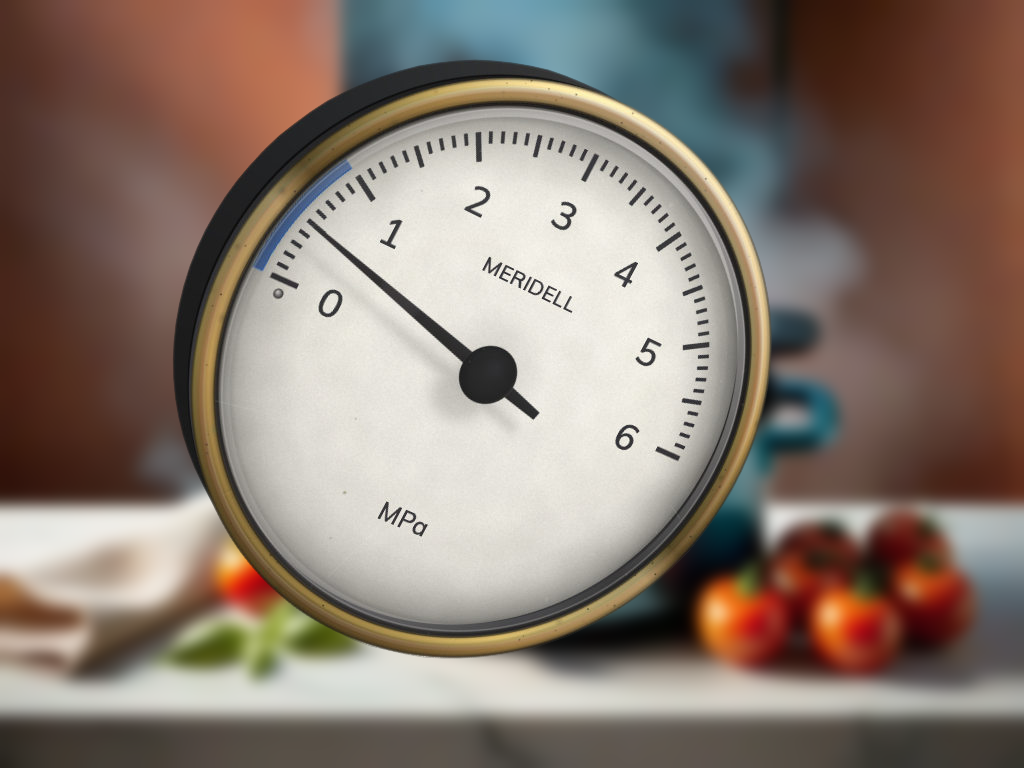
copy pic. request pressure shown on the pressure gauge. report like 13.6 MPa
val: 0.5 MPa
